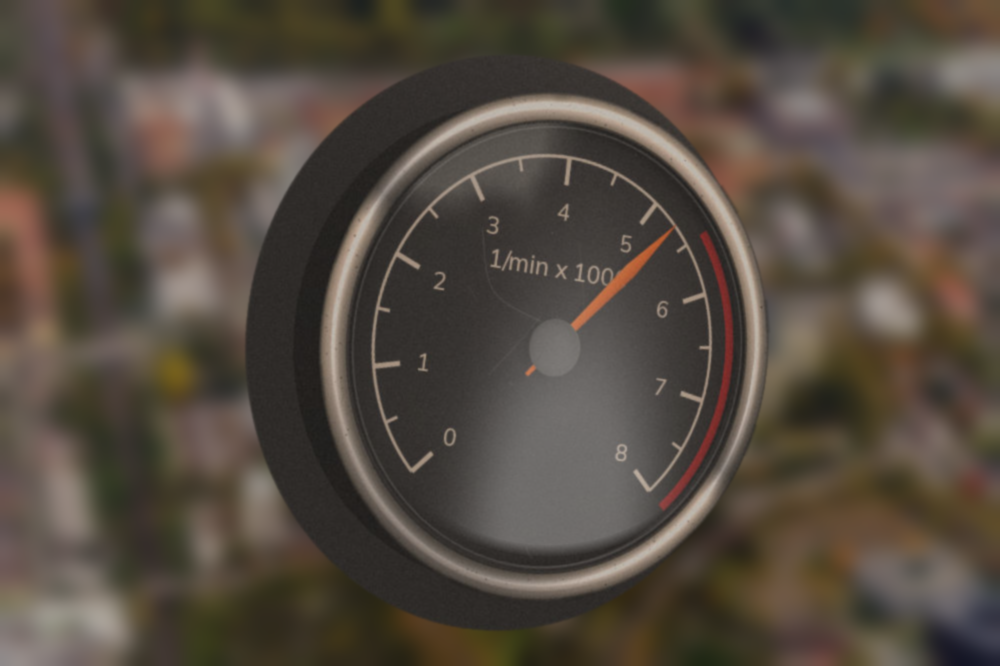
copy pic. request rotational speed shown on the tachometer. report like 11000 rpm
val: 5250 rpm
